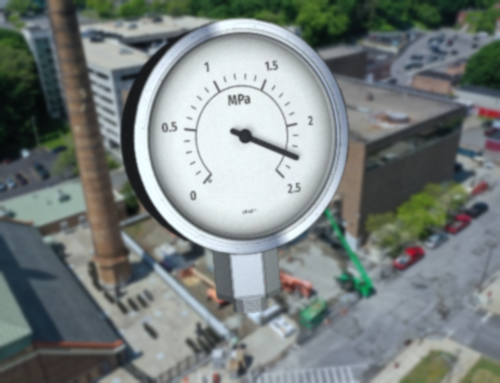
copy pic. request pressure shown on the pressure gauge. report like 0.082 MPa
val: 2.3 MPa
